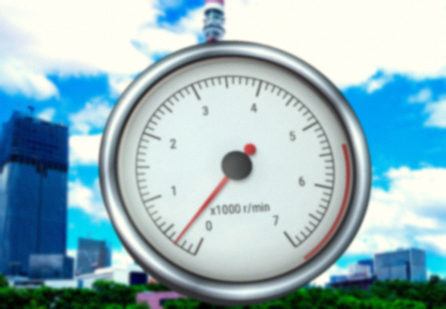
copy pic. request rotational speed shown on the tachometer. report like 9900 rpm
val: 300 rpm
